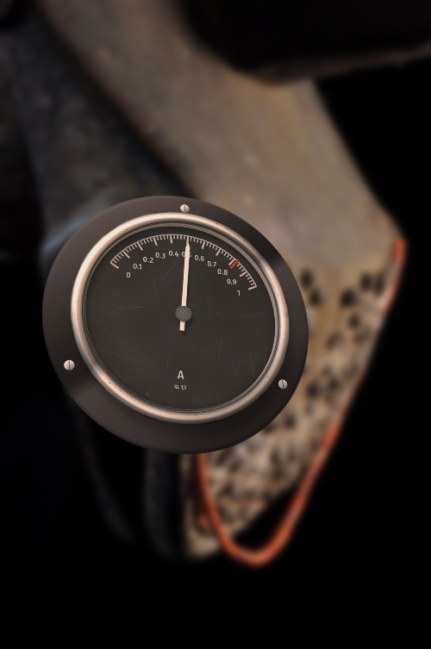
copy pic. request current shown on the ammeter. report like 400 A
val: 0.5 A
